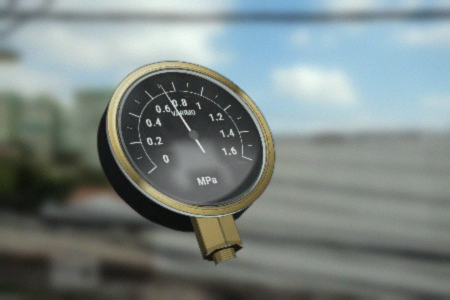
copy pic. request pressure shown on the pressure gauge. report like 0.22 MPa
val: 0.7 MPa
